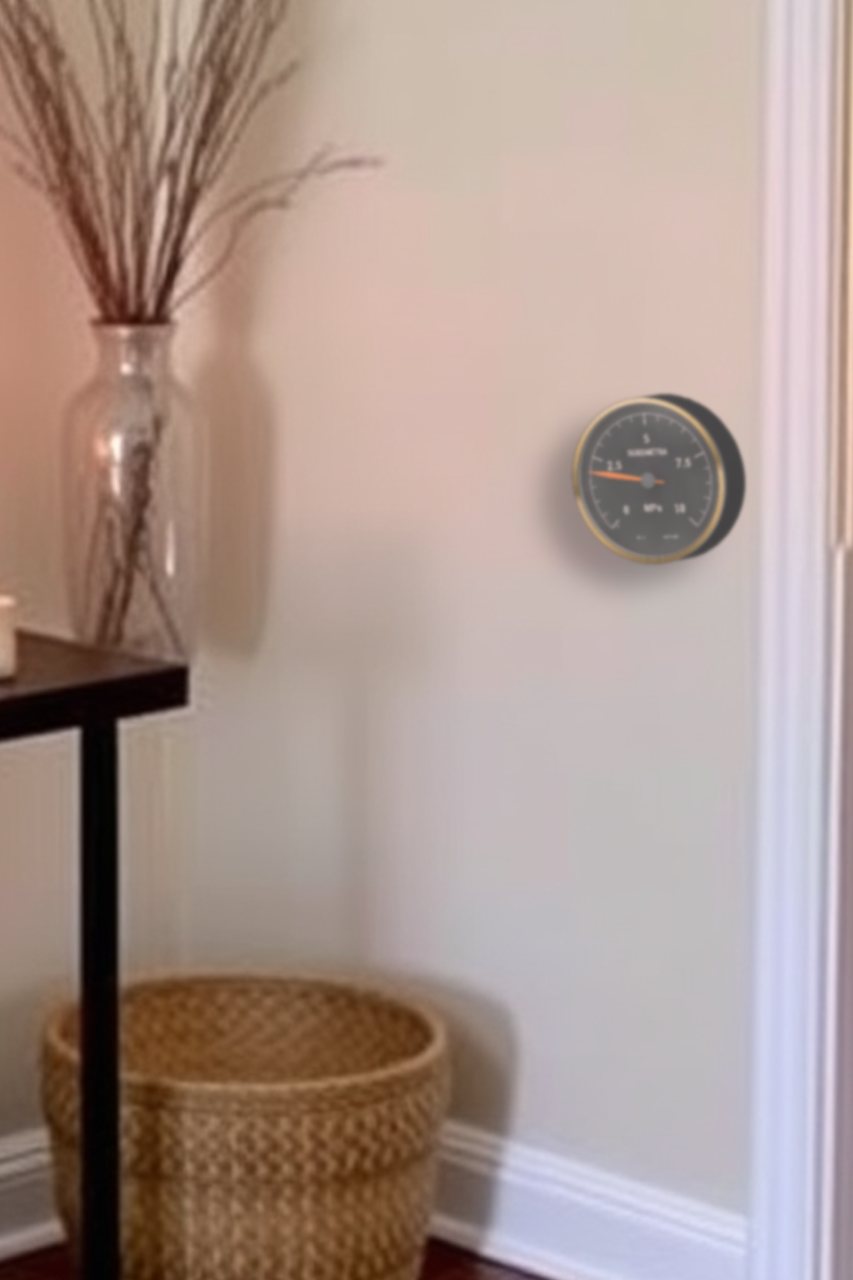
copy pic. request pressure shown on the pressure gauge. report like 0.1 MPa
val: 2 MPa
